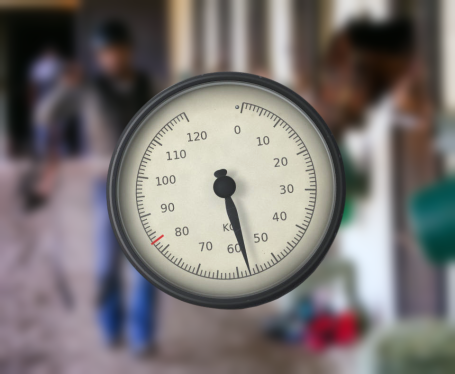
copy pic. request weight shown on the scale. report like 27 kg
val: 57 kg
